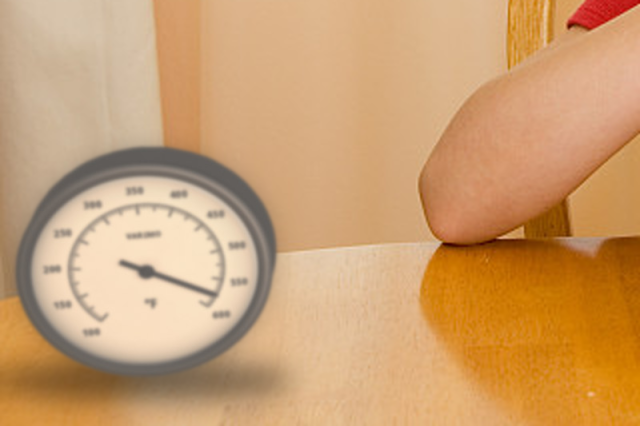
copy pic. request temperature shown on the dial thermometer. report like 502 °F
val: 575 °F
